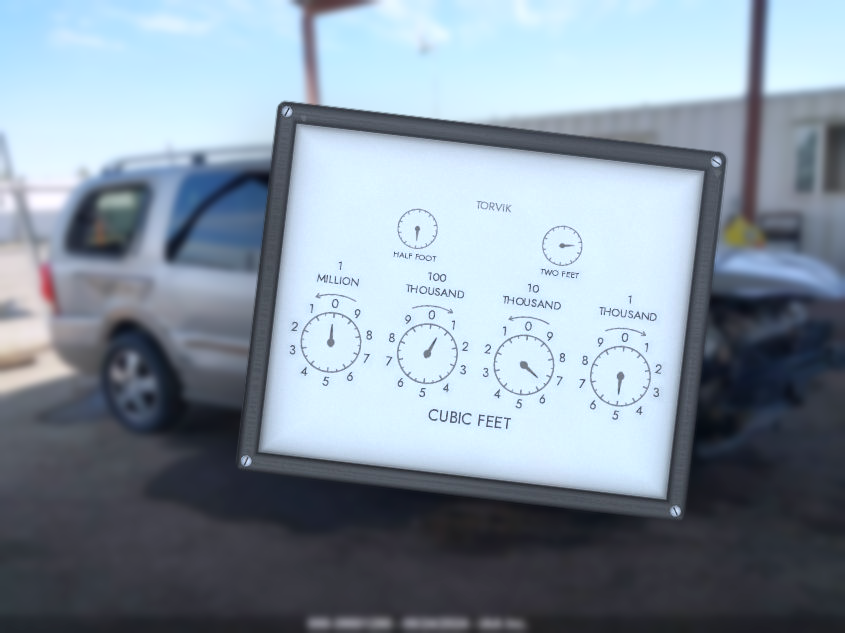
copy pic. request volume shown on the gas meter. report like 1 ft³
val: 6500 ft³
